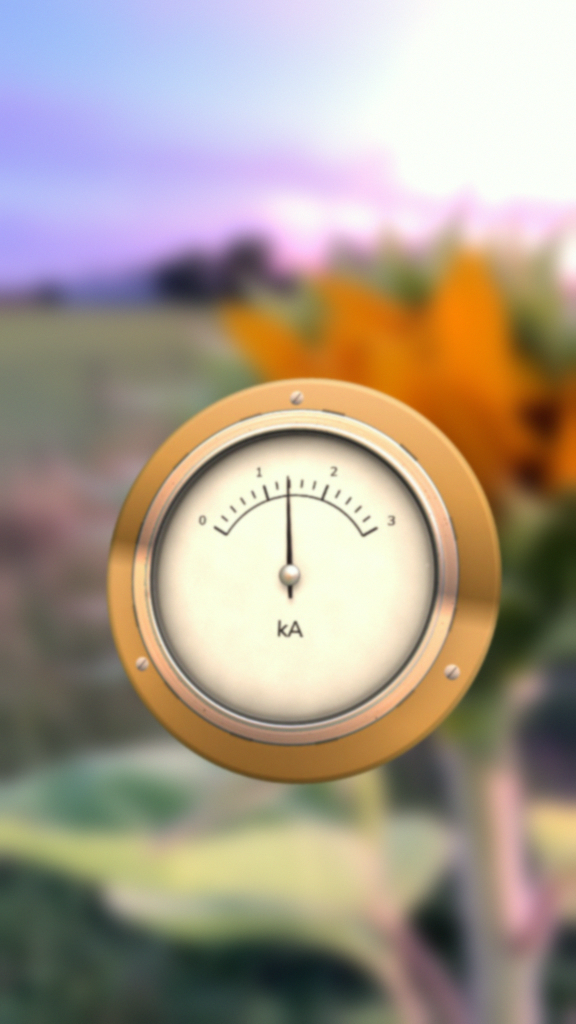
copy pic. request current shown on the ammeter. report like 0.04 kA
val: 1.4 kA
